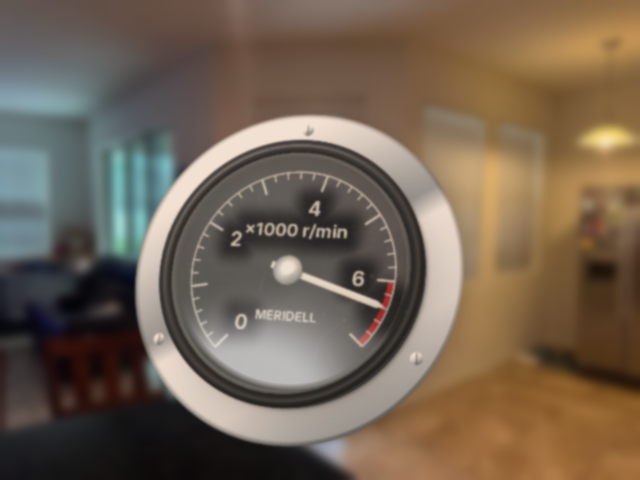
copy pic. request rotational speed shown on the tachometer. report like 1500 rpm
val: 6400 rpm
